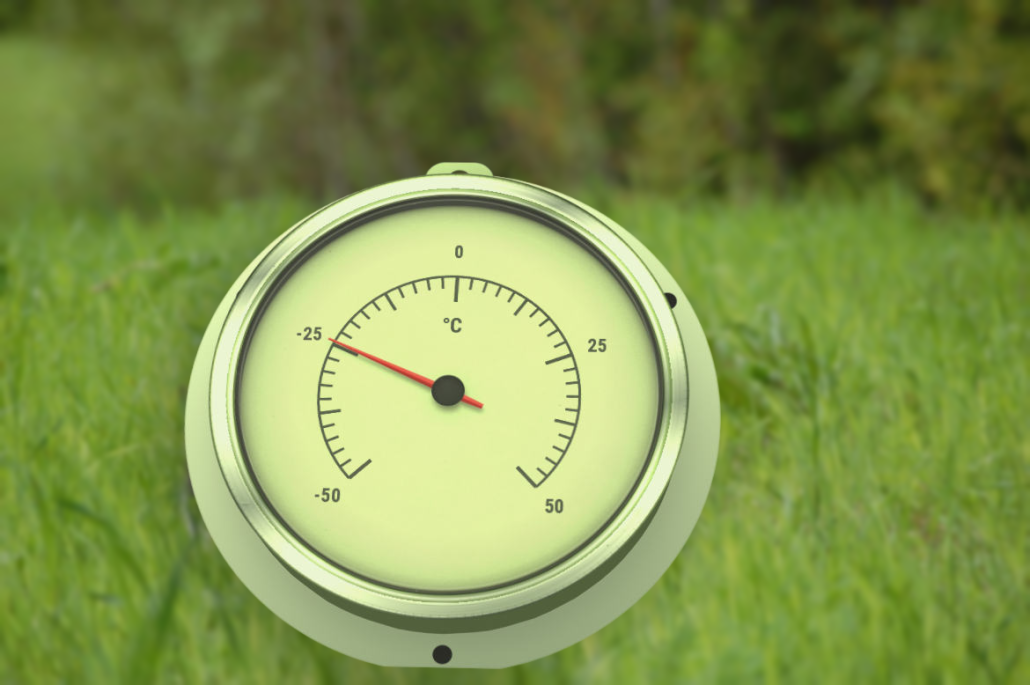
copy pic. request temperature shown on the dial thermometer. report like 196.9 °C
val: -25 °C
